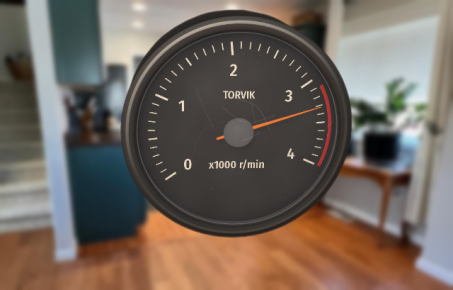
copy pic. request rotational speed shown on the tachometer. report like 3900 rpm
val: 3300 rpm
